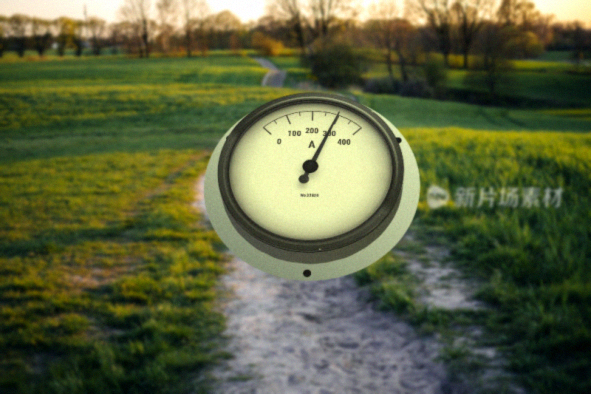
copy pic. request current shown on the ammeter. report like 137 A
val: 300 A
